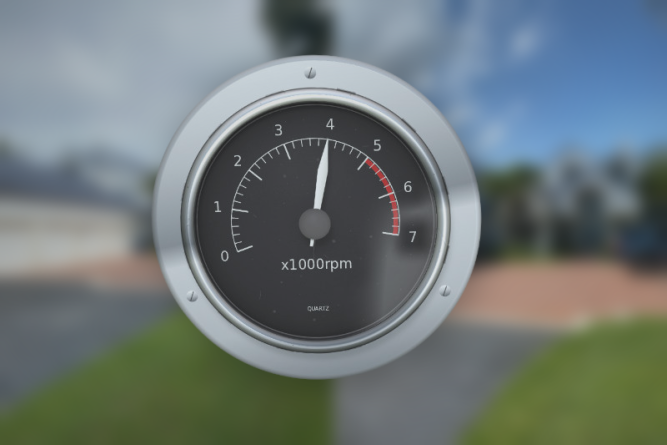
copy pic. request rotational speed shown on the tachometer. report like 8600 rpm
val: 4000 rpm
